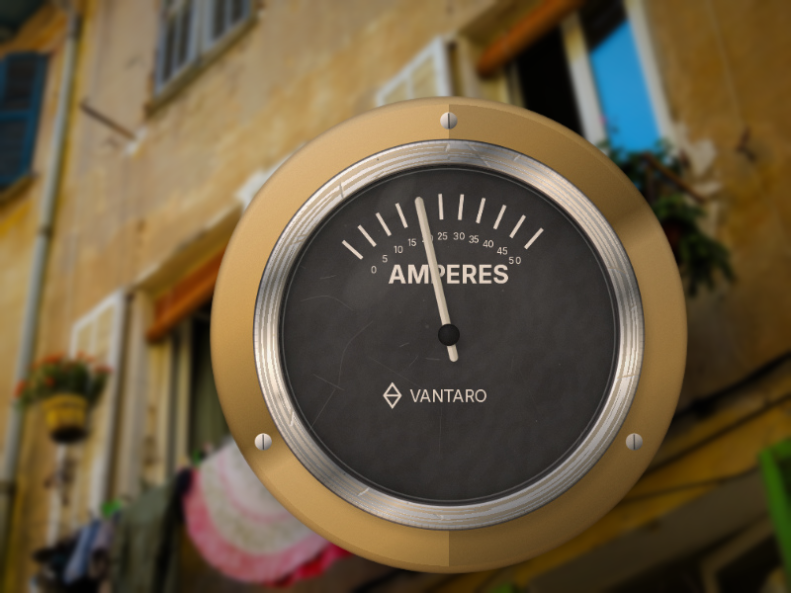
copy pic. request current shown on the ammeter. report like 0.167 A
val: 20 A
